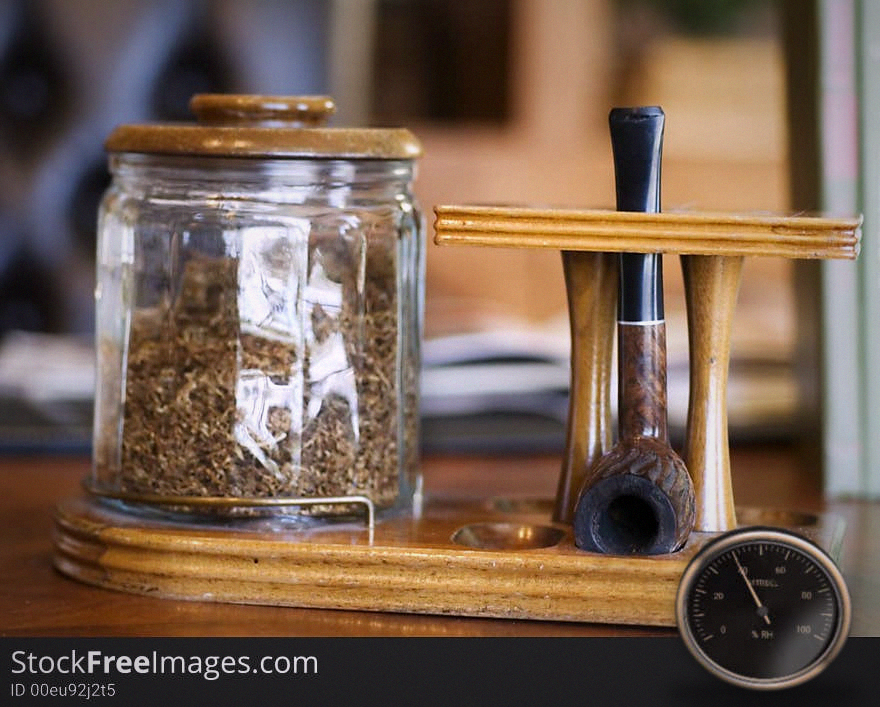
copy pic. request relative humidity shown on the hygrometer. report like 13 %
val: 40 %
